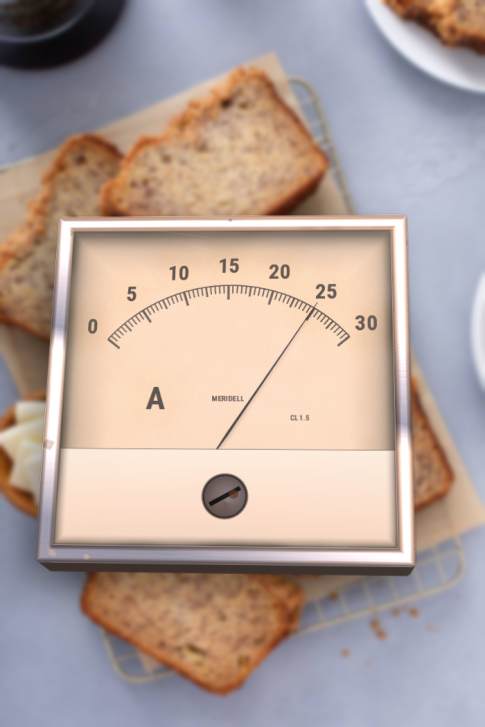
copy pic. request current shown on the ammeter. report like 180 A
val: 25 A
